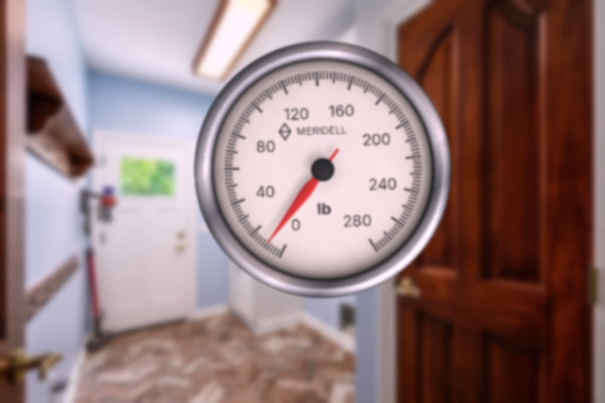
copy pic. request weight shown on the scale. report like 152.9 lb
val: 10 lb
